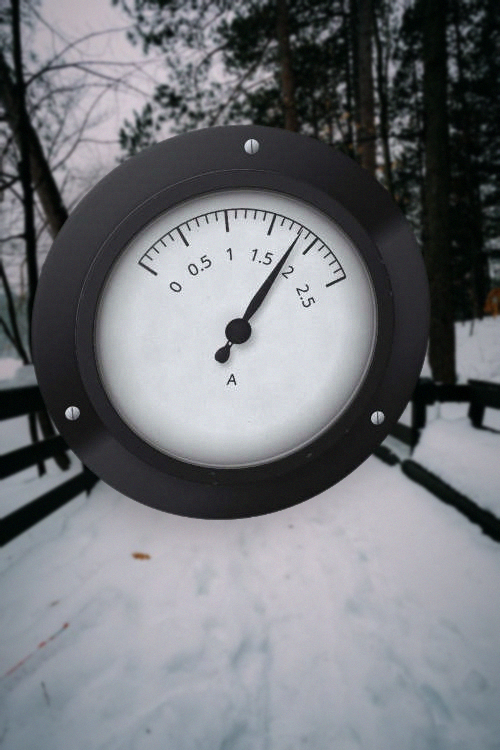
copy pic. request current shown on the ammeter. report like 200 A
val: 1.8 A
